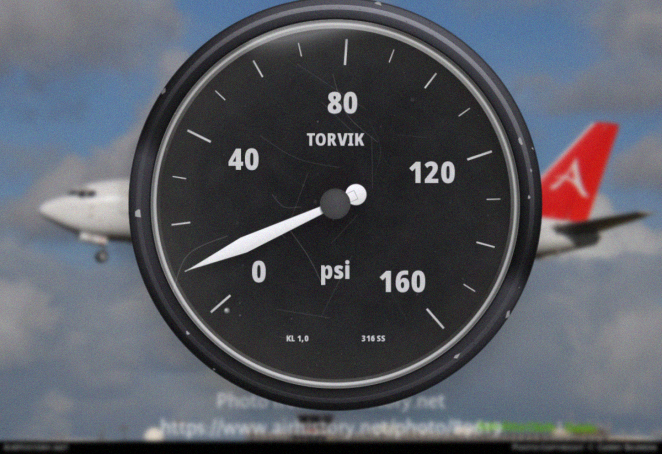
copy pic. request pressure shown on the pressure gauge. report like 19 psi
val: 10 psi
